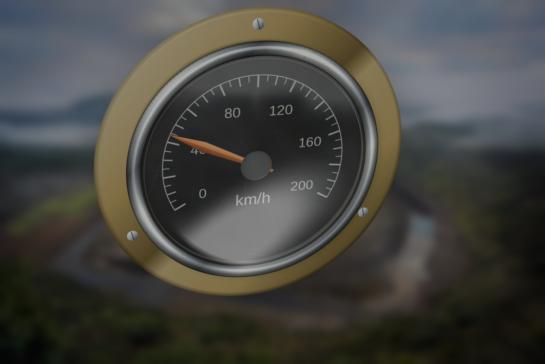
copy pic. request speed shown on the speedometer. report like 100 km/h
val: 45 km/h
